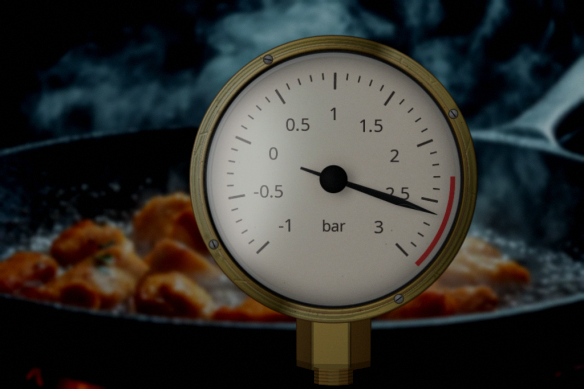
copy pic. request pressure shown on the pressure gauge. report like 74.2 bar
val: 2.6 bar
